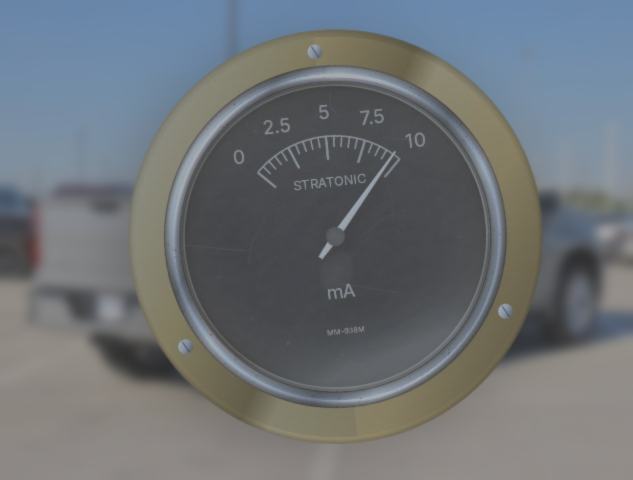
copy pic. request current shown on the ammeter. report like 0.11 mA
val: 9.5 mA
